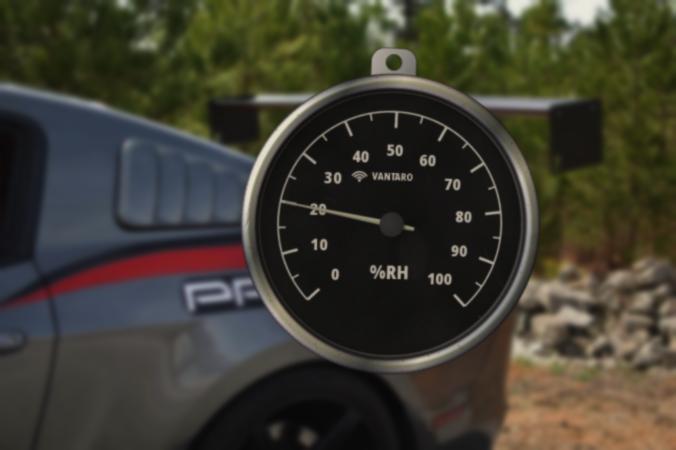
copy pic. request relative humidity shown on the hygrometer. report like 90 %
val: 20 %
